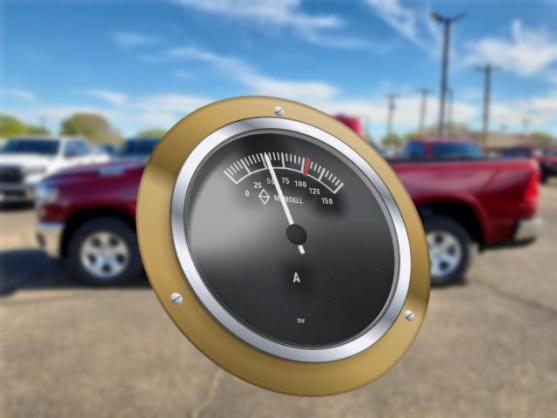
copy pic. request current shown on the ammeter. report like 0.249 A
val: 50 A
